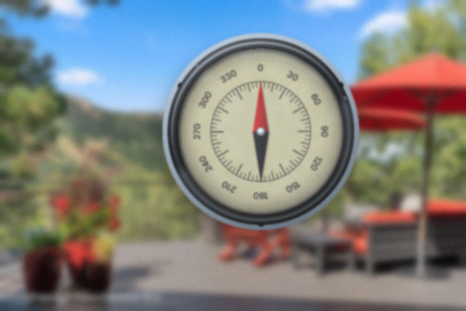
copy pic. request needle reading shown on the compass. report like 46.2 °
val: 0 °
